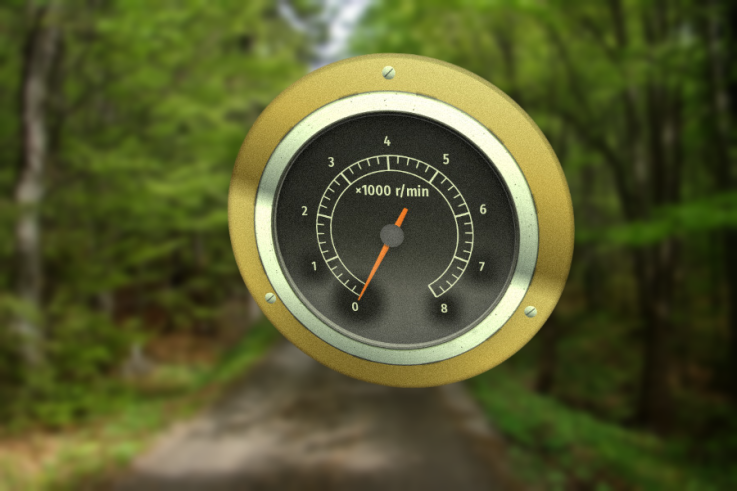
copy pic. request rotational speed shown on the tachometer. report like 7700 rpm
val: 0 rpm
